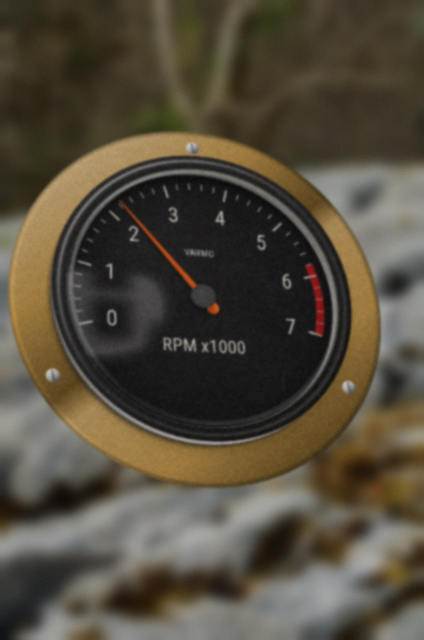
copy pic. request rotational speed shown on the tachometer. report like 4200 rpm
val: 2200 rpm
